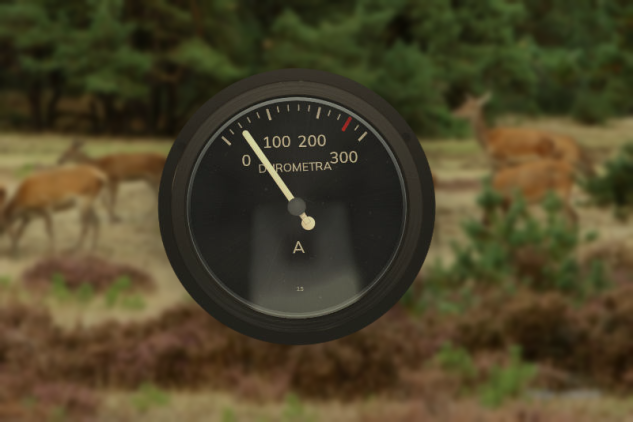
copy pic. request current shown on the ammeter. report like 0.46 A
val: 40 A
